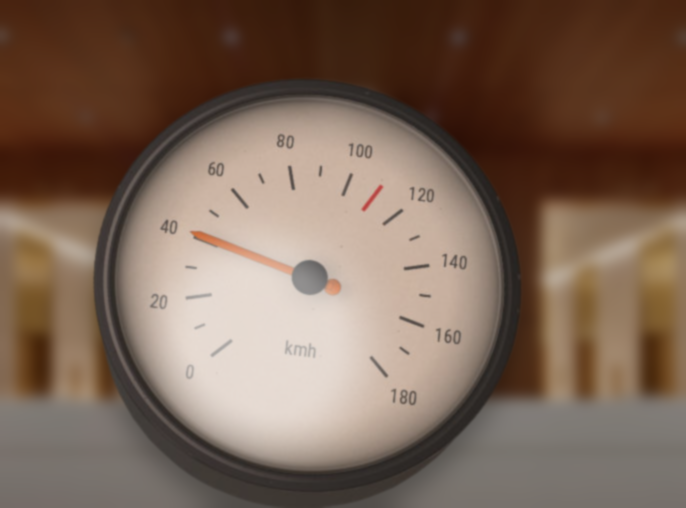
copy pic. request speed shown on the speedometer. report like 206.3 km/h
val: 40 km/h
